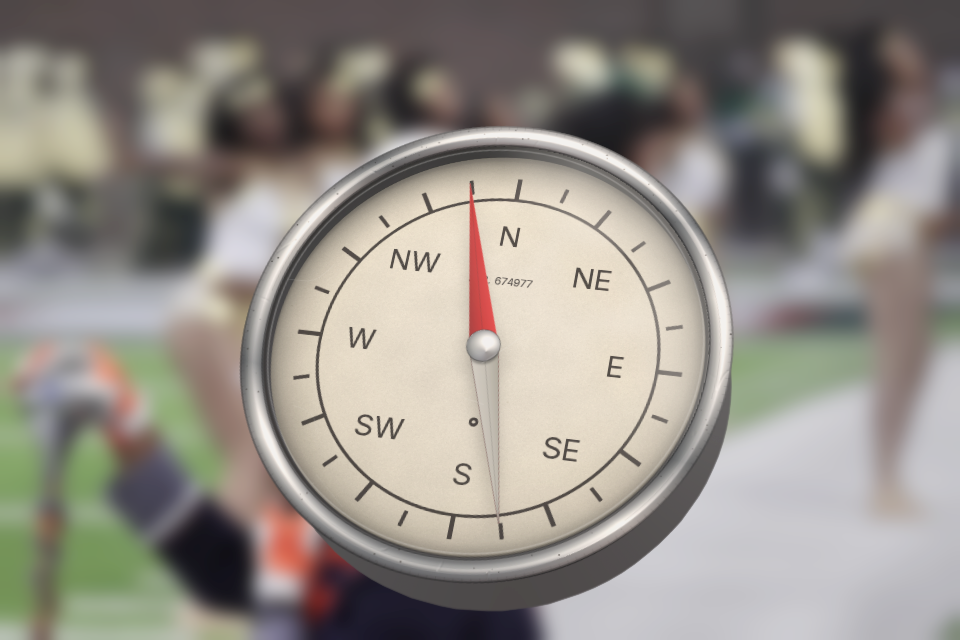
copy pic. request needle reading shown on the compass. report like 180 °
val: 345 °
